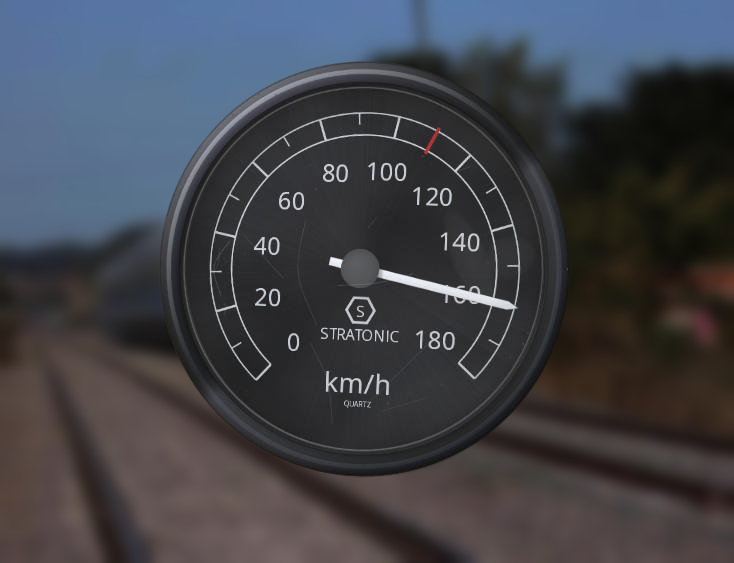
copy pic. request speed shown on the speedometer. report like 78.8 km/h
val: 160 km/h
